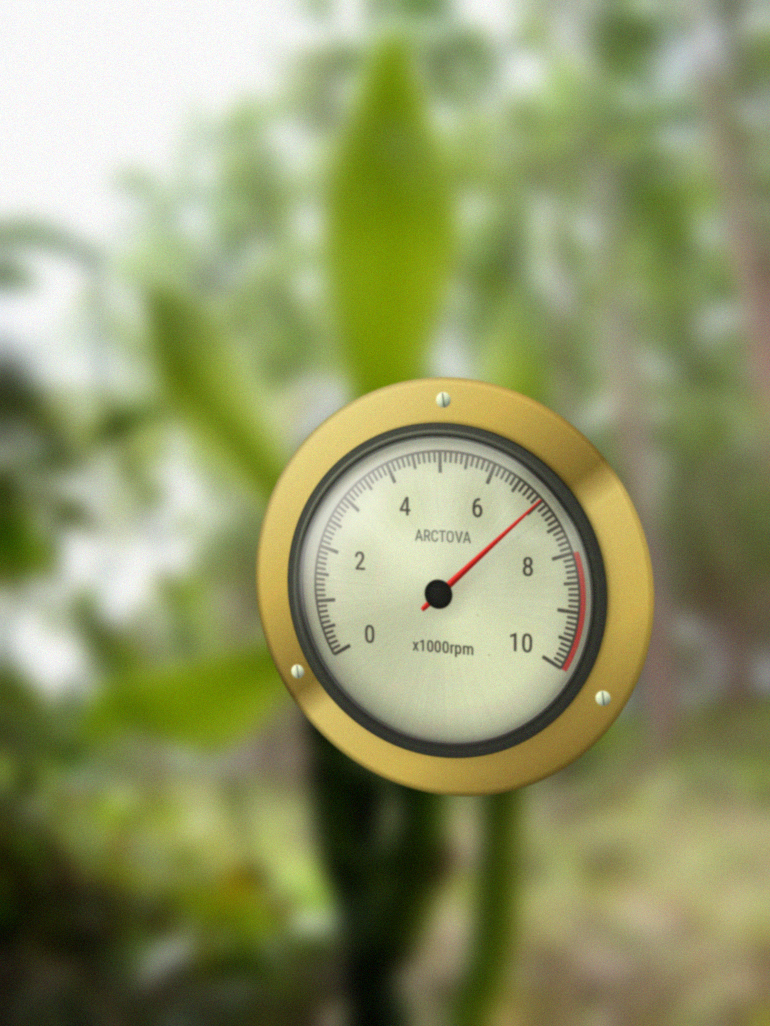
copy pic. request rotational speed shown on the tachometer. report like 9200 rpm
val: 7000 rpm
